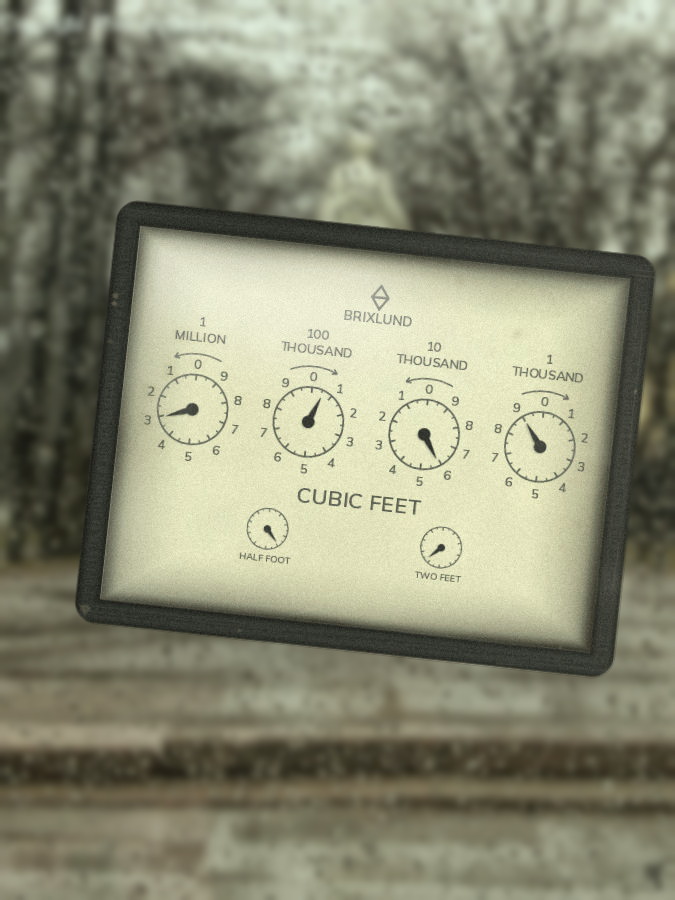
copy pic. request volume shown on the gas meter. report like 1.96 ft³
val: 305900 ft³
